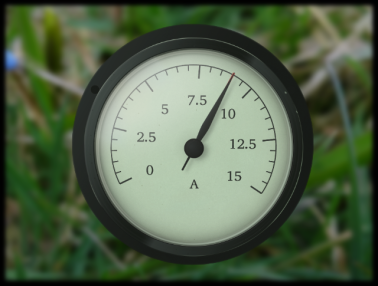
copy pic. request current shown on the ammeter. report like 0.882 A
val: 9 A
